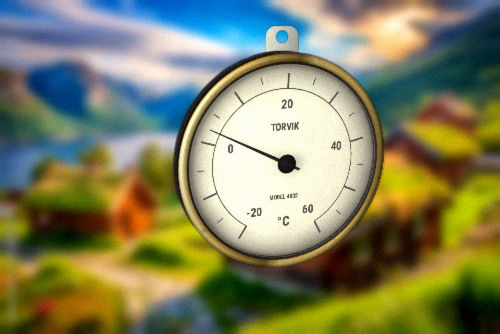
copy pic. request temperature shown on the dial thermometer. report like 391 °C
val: 2.5 °C
